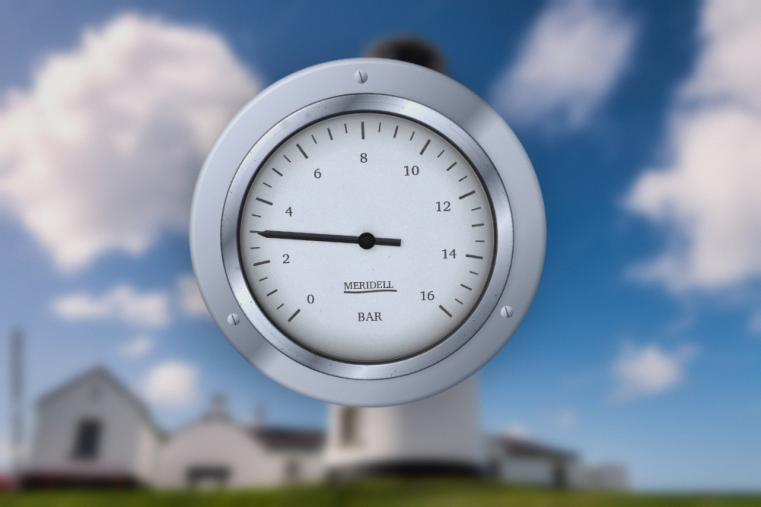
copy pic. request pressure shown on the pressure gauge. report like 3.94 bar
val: 3 bar
